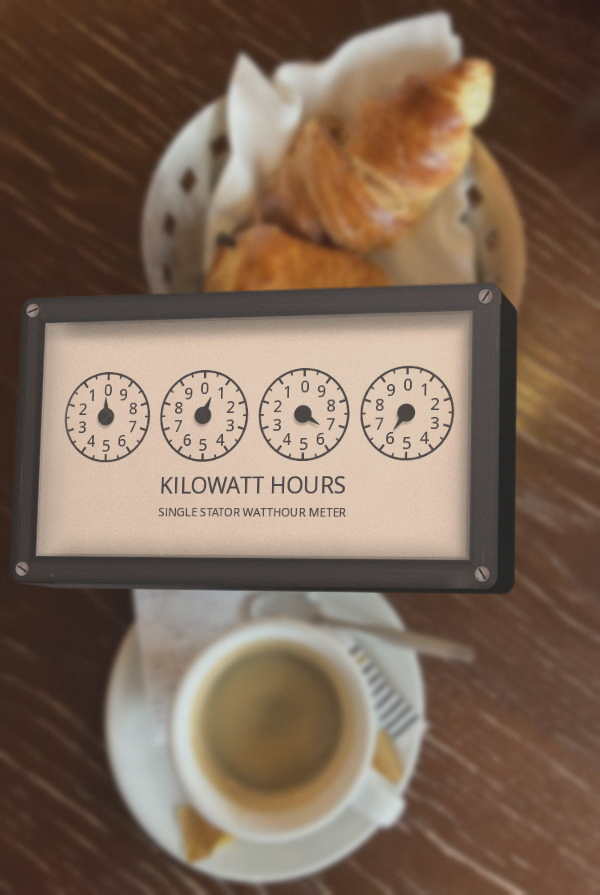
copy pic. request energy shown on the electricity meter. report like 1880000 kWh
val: 66 kWh
